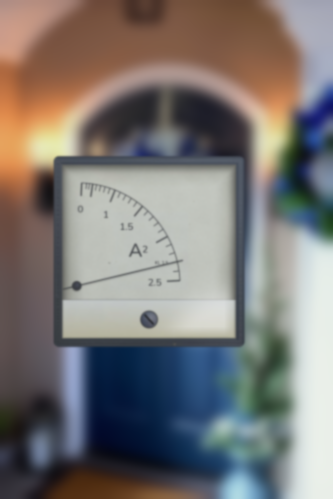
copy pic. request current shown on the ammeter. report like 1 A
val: 2.3 A
